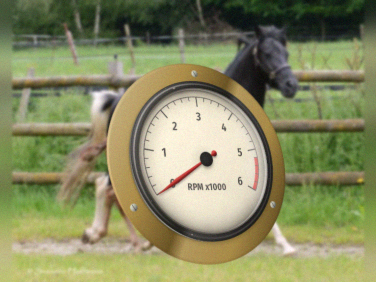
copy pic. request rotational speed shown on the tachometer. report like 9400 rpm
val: 0 rpm
